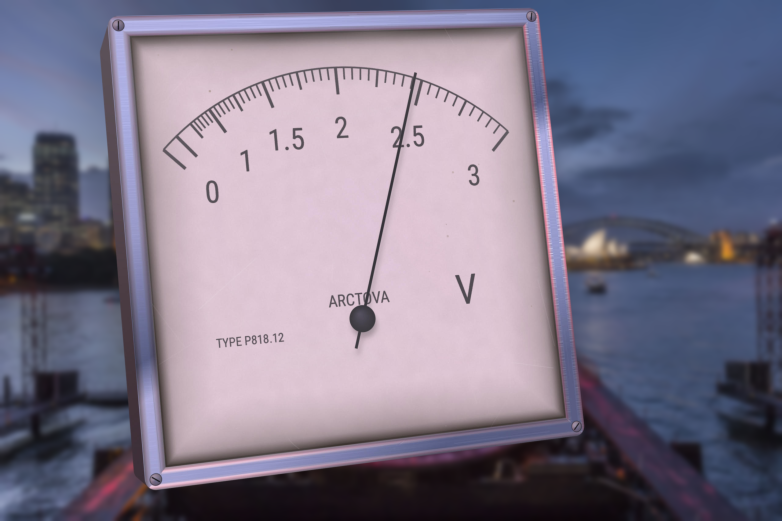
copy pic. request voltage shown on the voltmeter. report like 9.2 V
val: 2.45 V
